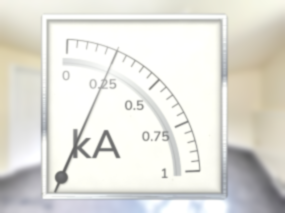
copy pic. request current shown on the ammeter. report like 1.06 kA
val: 0.25 kA
